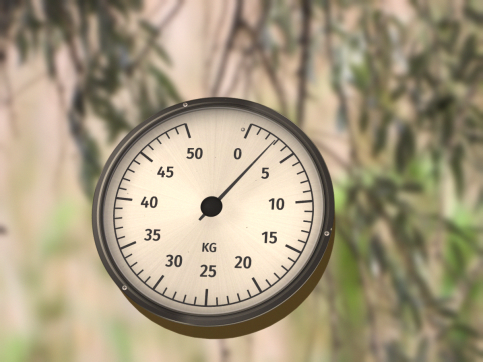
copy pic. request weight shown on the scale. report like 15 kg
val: 3 kg
